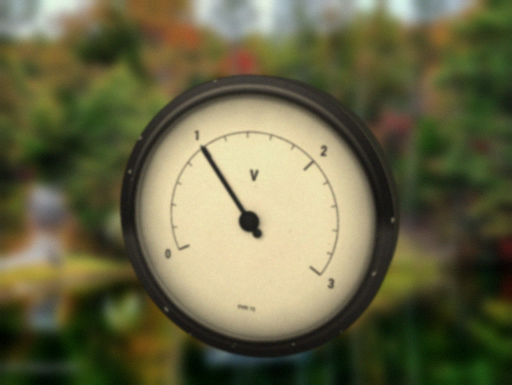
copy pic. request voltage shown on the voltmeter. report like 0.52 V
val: 1 V
